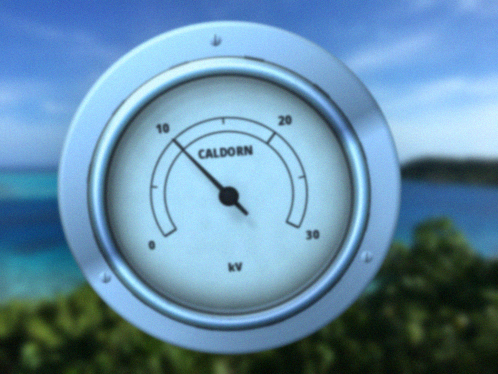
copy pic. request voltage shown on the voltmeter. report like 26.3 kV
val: 10 kV
